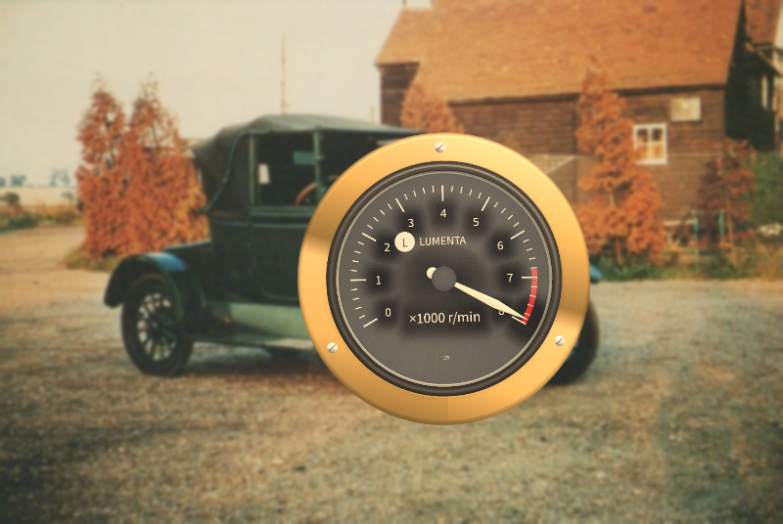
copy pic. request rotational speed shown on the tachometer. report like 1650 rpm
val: 7900 rpm
